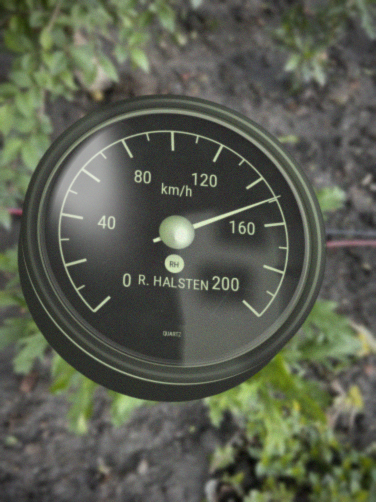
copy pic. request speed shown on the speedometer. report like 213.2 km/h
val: 150 km/h
